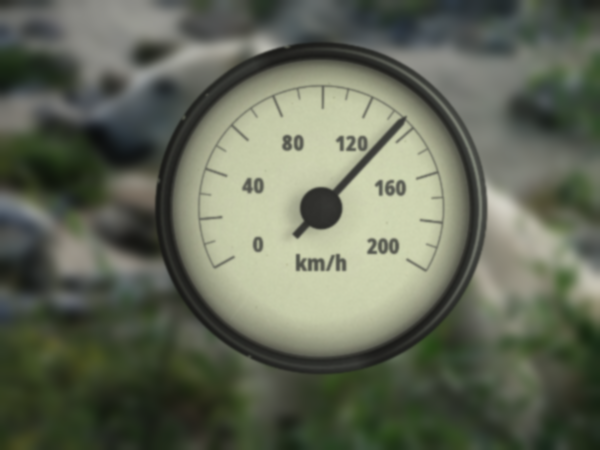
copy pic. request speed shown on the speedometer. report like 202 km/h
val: 135 km/h
